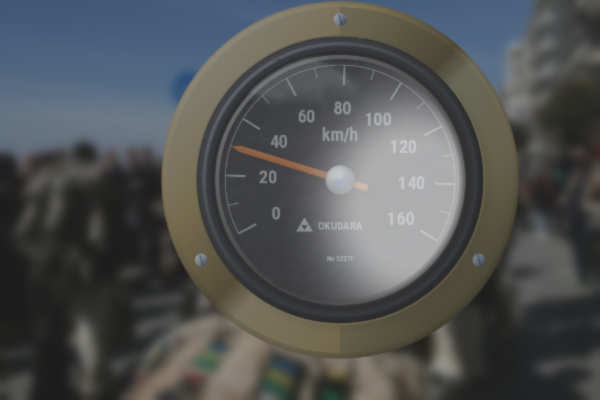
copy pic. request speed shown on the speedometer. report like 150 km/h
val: 30 km/h
